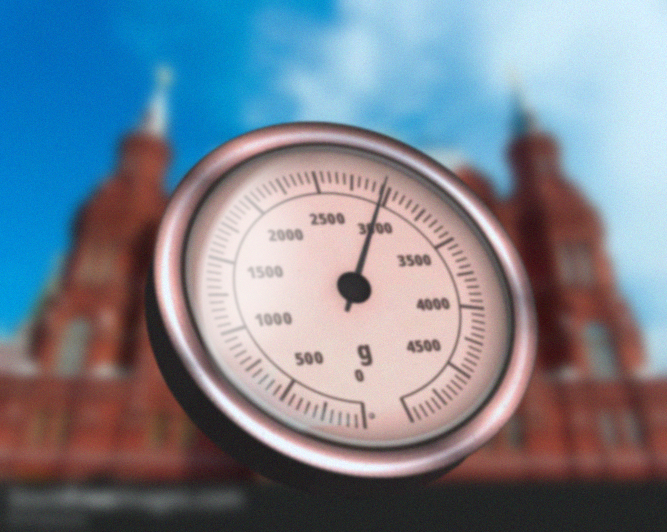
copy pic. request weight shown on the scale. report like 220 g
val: 2950 g
